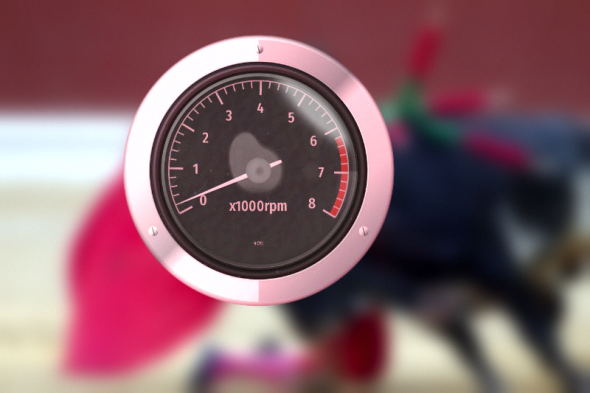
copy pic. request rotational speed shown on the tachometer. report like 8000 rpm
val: 200 rpm
